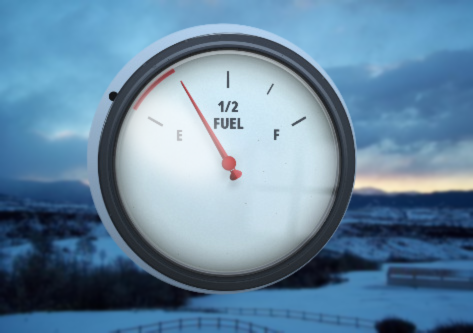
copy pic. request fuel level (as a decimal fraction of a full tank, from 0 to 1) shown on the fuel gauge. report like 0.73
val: 0.25
